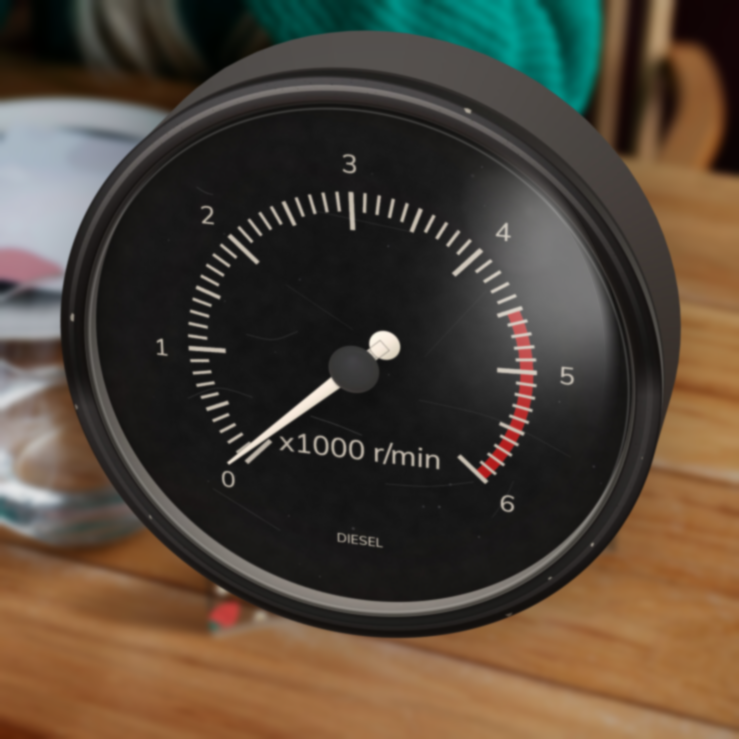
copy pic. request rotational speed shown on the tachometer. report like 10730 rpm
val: 100 rpm
